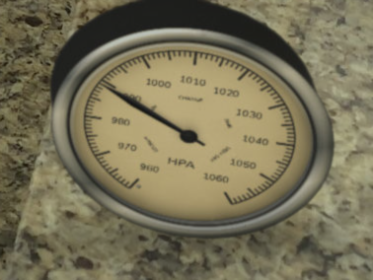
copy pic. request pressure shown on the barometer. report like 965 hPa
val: 990 hPa
